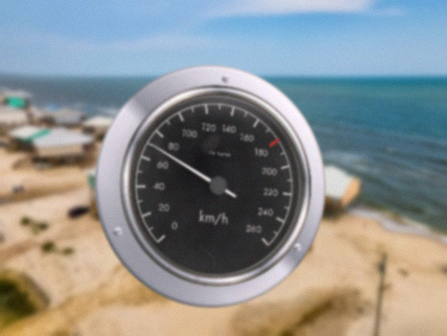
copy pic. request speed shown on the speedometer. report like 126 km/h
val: 70 km/h
